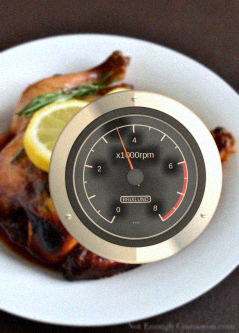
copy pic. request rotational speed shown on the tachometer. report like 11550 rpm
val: 3500 rpm
